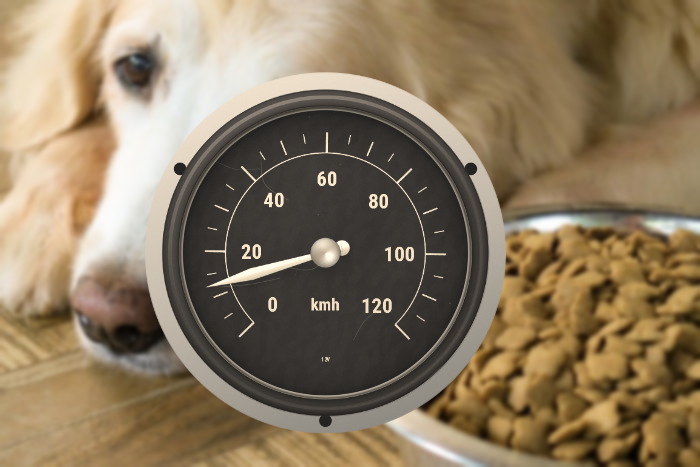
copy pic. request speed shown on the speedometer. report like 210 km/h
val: 12.5 km/h
